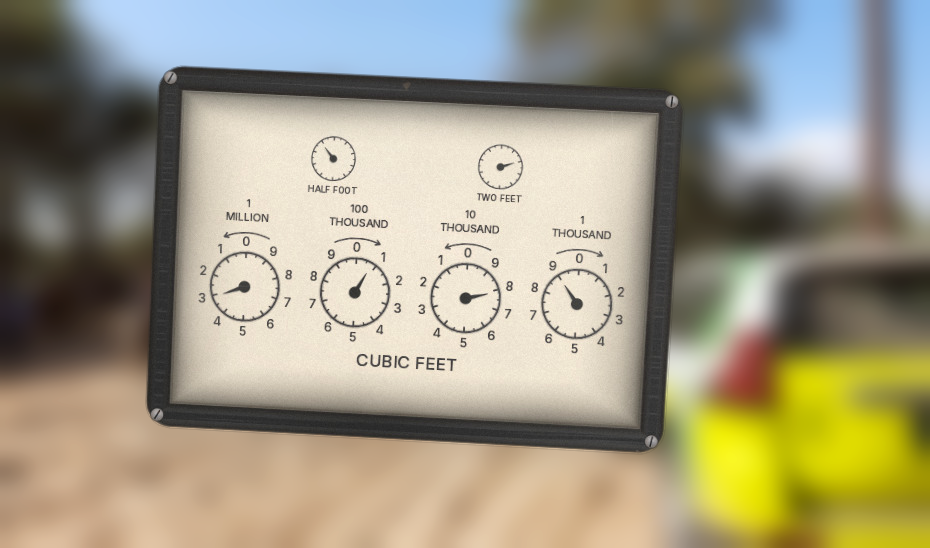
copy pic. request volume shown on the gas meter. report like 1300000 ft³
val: 307900 ft³
